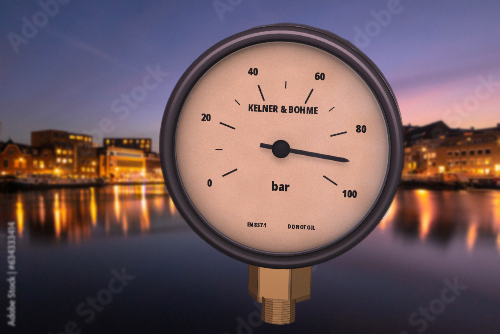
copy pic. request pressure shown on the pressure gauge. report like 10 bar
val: 90 bar
